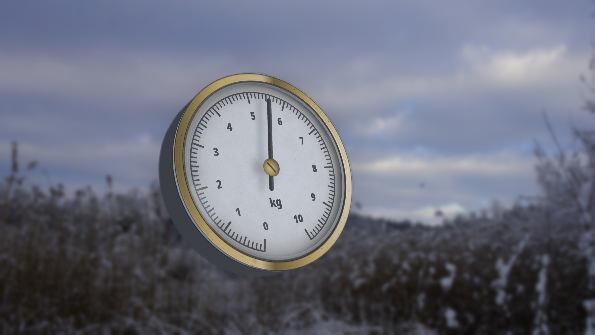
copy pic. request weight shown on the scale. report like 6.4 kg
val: 5.5 kg
